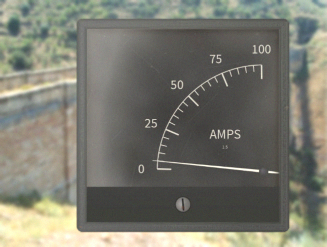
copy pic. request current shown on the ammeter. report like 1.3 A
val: 5 A
